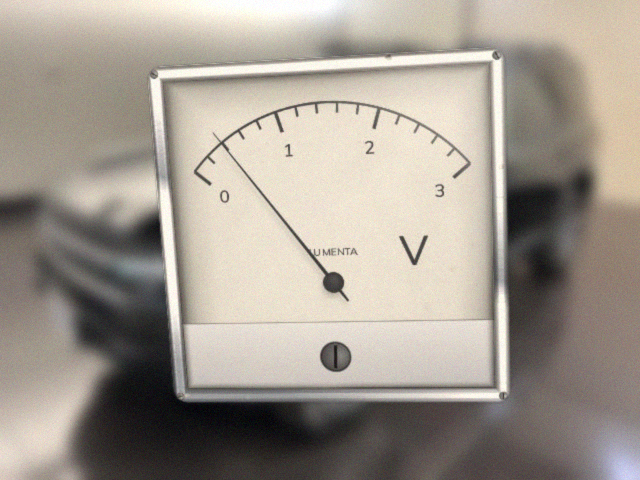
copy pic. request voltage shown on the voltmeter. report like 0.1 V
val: 0.4 V
